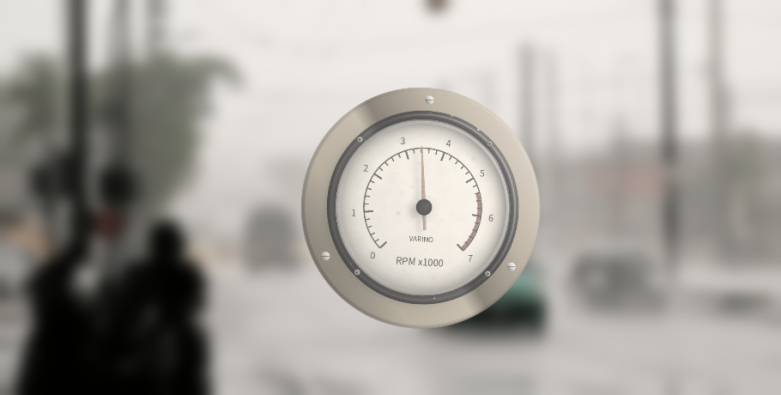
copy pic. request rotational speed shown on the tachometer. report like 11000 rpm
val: 3400 rpm
